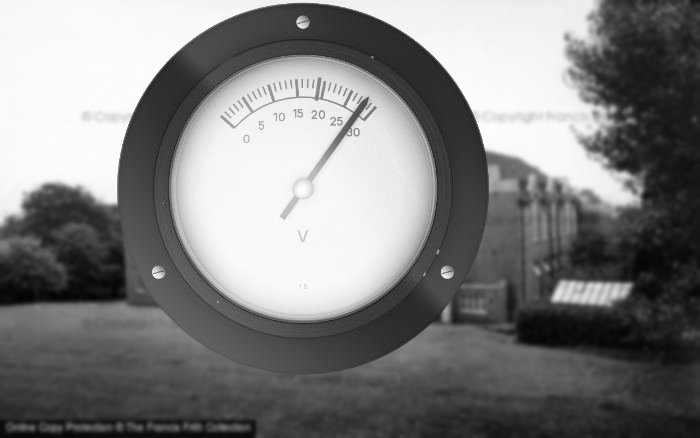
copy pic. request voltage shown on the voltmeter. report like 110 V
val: 28 V
